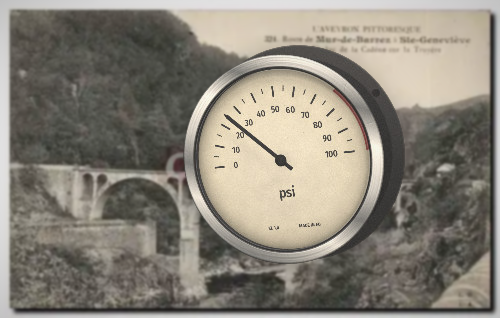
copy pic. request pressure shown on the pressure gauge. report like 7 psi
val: 25 psi
